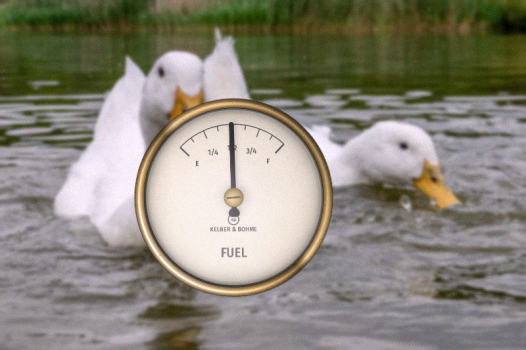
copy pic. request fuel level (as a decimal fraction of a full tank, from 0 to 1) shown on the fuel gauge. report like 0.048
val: 0.5
